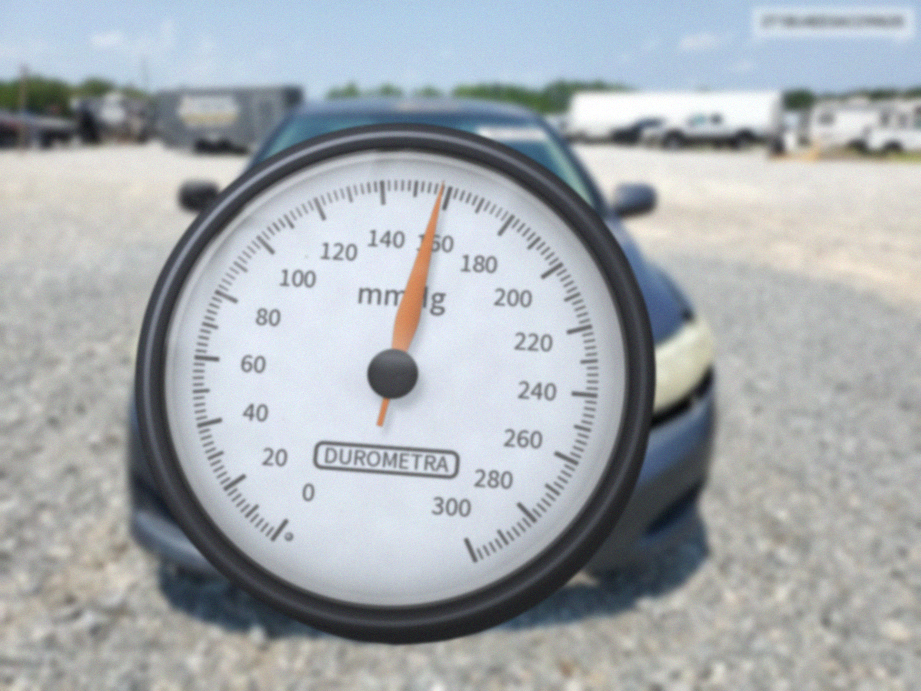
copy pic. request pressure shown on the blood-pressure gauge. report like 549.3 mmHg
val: 158 mmHg
